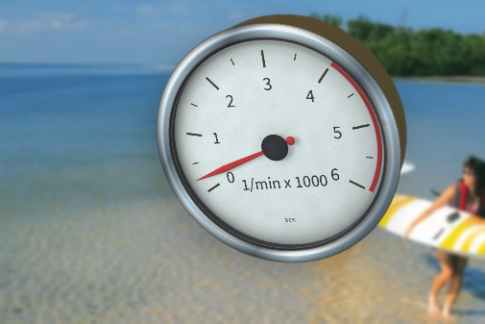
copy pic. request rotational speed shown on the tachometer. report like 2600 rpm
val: 250 rpm
